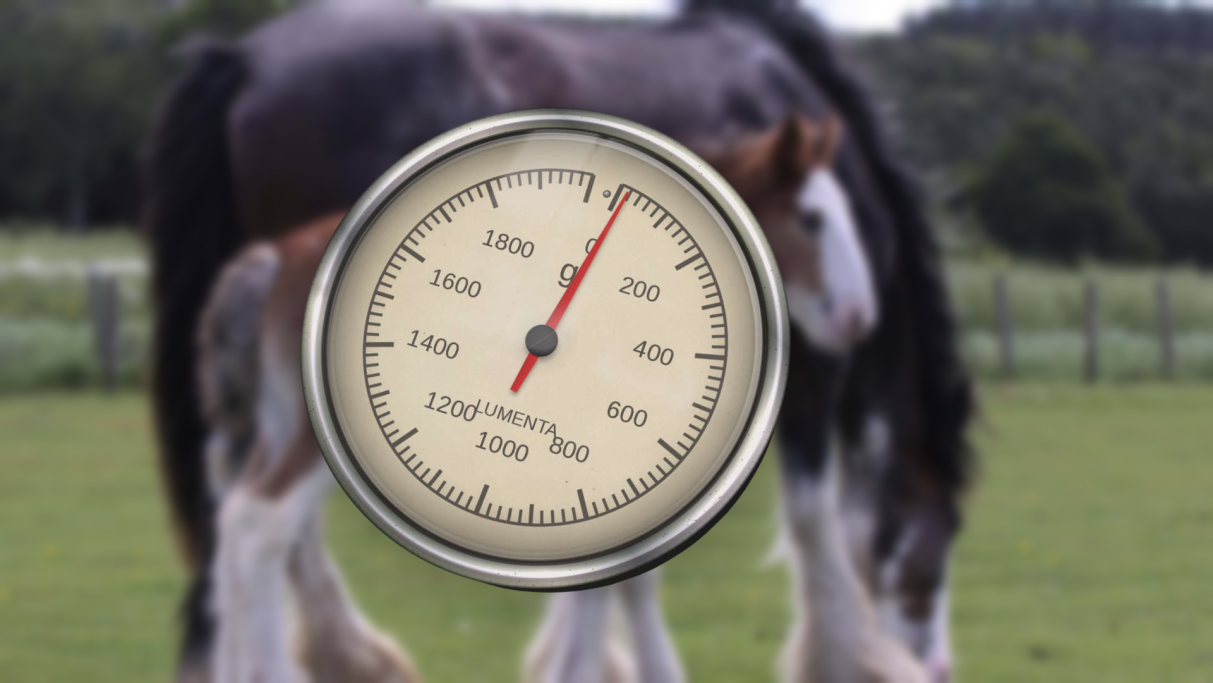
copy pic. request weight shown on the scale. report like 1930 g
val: 20 g
